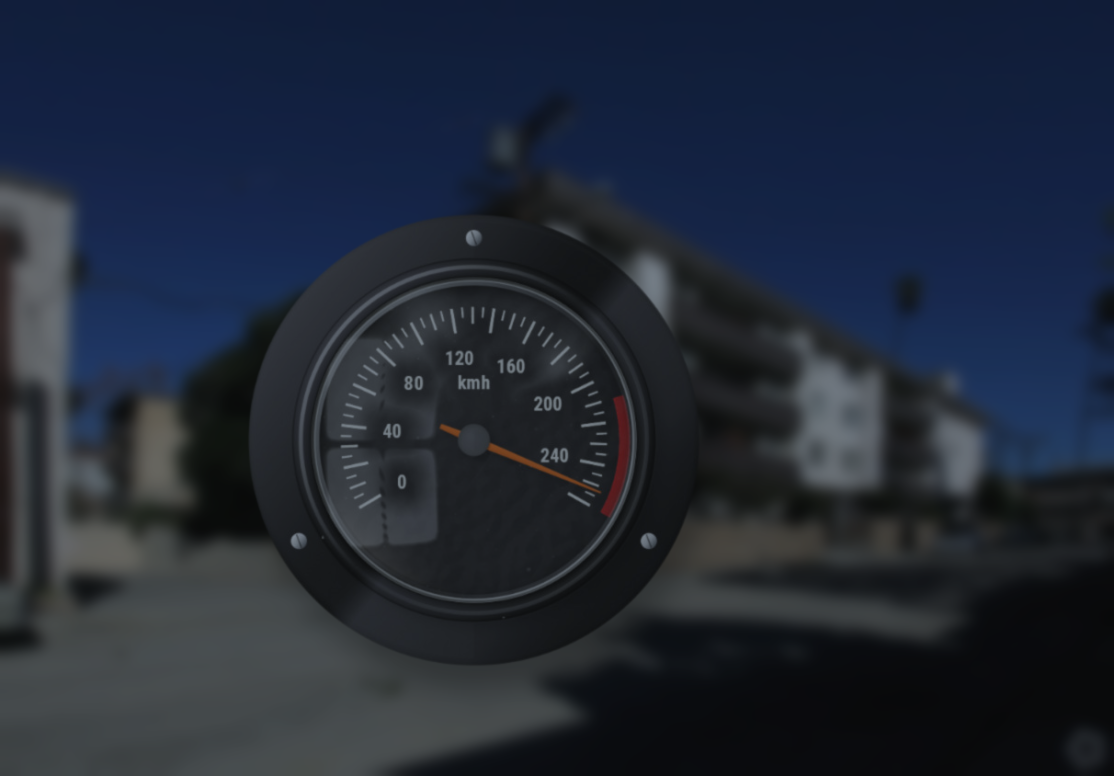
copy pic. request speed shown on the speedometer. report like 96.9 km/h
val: 252.5 km/h
